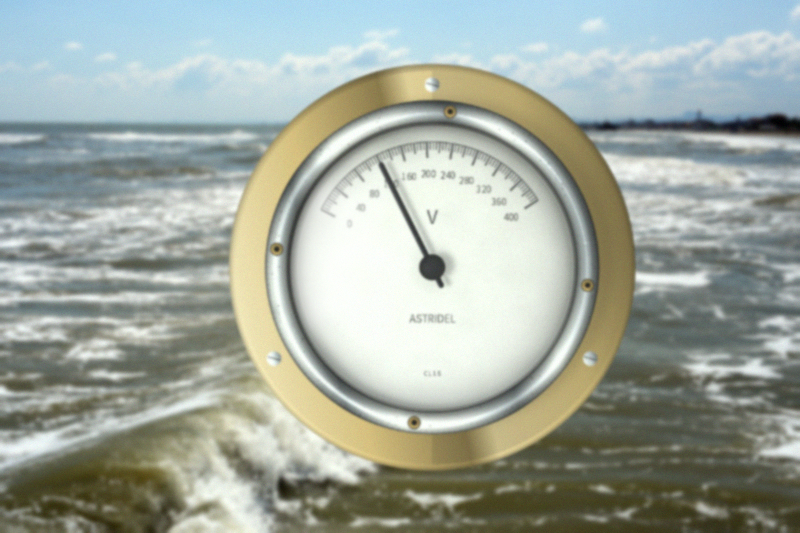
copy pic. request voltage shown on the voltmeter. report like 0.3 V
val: 120 V
